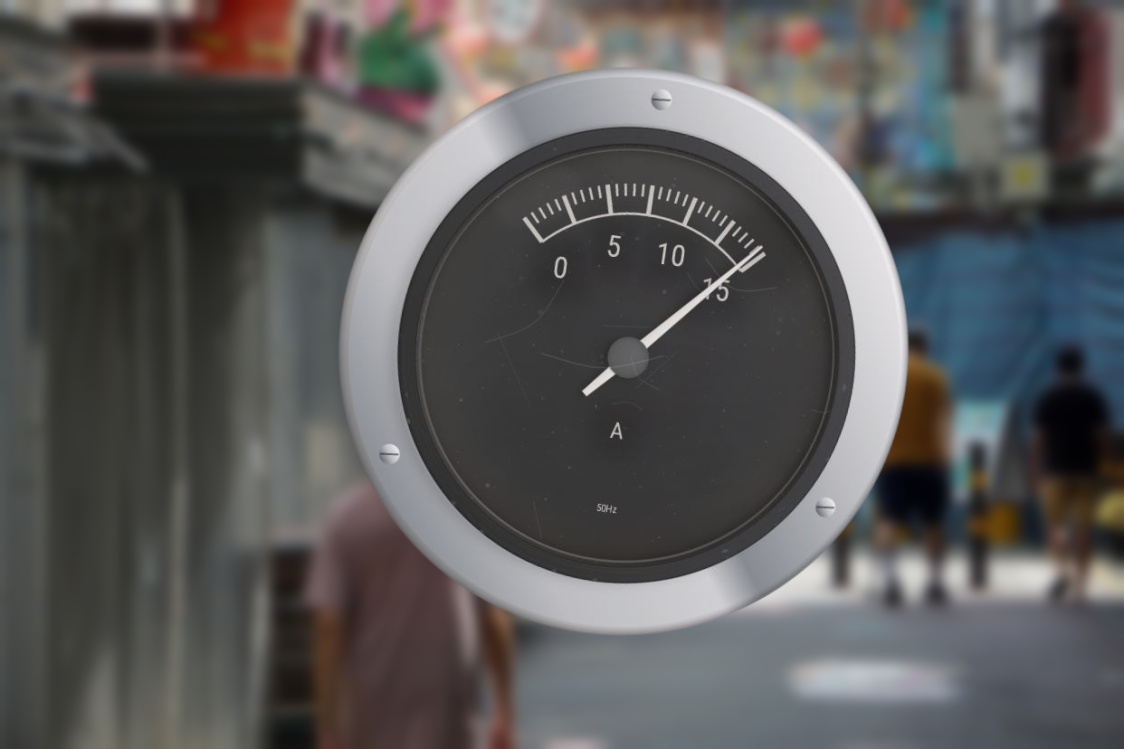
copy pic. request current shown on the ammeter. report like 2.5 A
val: 14.5 A
